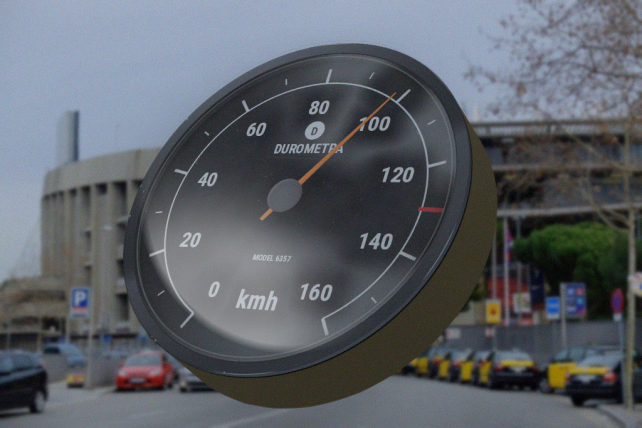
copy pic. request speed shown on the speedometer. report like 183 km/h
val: 100 km/h
